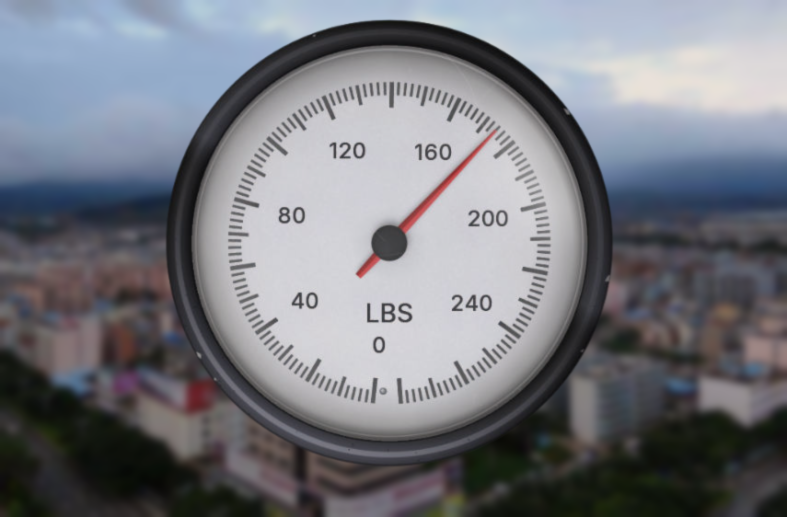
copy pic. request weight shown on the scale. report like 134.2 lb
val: 174 lb
